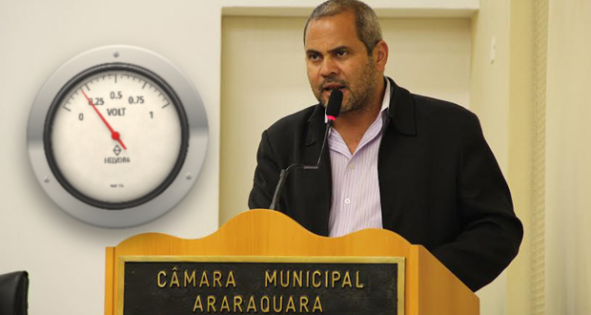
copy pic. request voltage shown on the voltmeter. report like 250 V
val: 0.2 V
